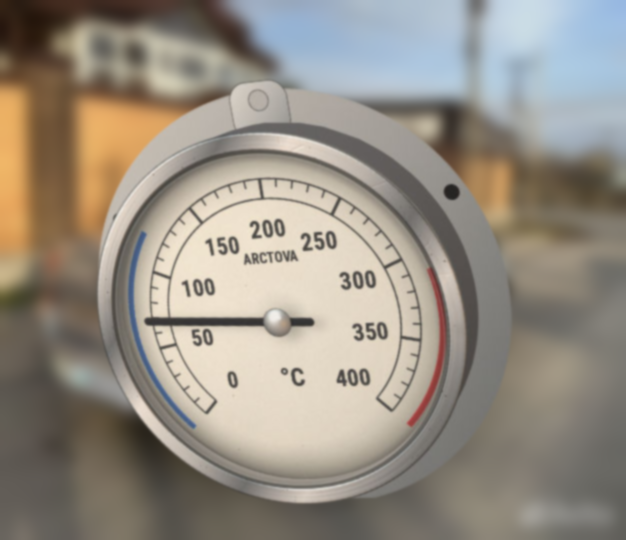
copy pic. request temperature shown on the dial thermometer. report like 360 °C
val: 70 °C
